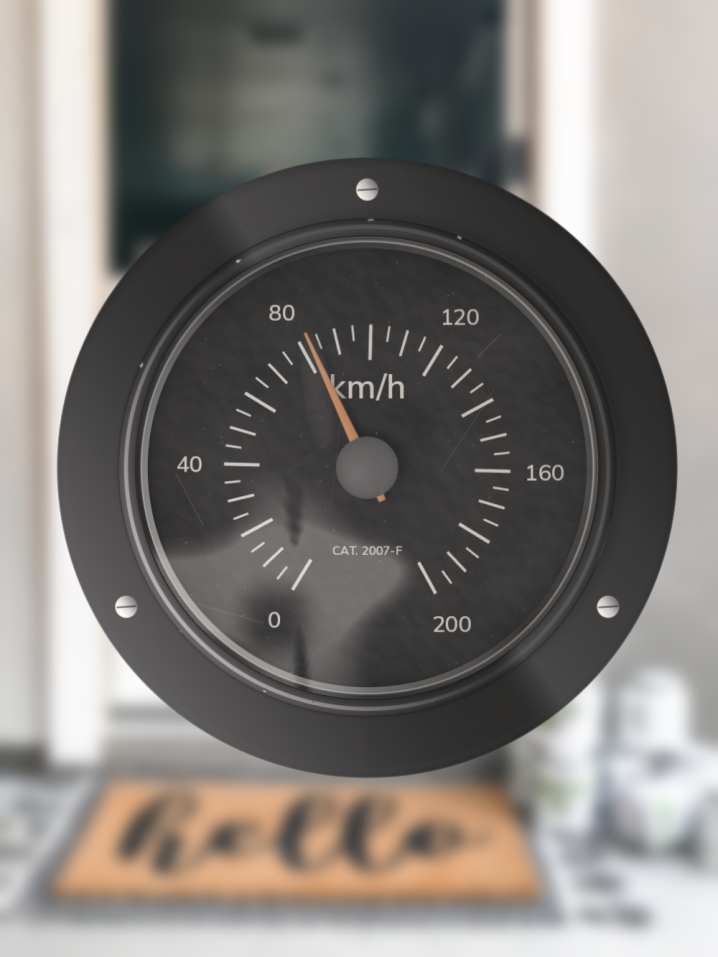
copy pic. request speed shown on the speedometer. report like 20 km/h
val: 82.5 km/h
